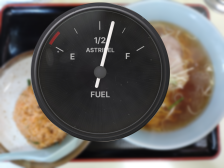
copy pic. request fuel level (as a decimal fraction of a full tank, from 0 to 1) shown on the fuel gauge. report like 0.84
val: 0.625
